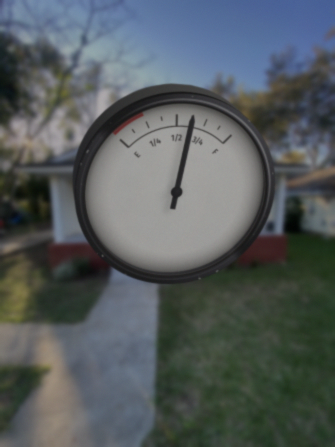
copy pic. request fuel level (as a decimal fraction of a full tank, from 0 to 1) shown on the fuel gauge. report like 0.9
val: 0.625
